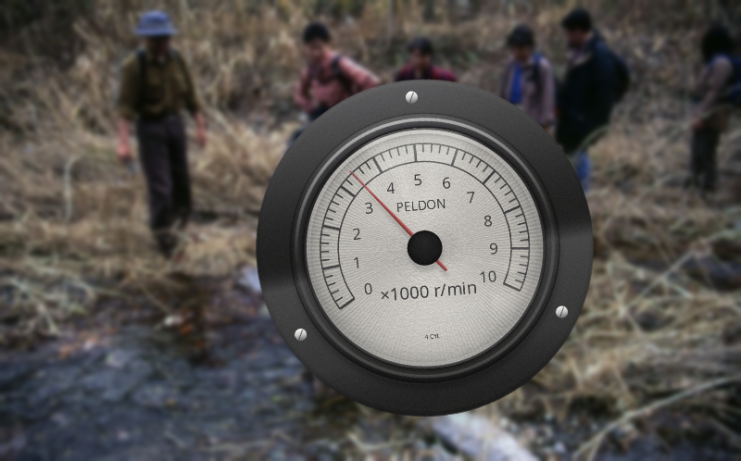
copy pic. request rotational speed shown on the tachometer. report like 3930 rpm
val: 3400 rpm
